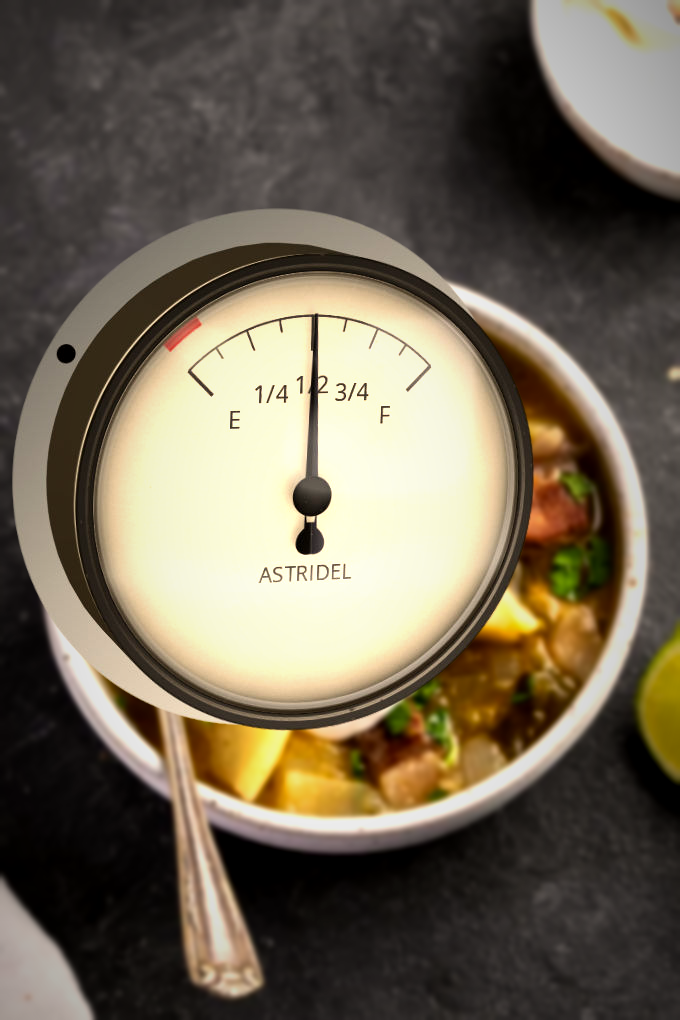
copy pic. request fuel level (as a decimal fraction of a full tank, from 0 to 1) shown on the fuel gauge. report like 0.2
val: 0.5
